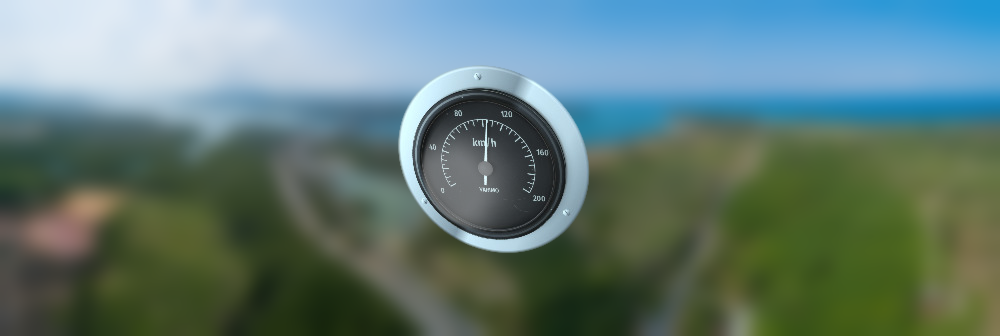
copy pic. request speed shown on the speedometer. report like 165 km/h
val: 105 km/h
